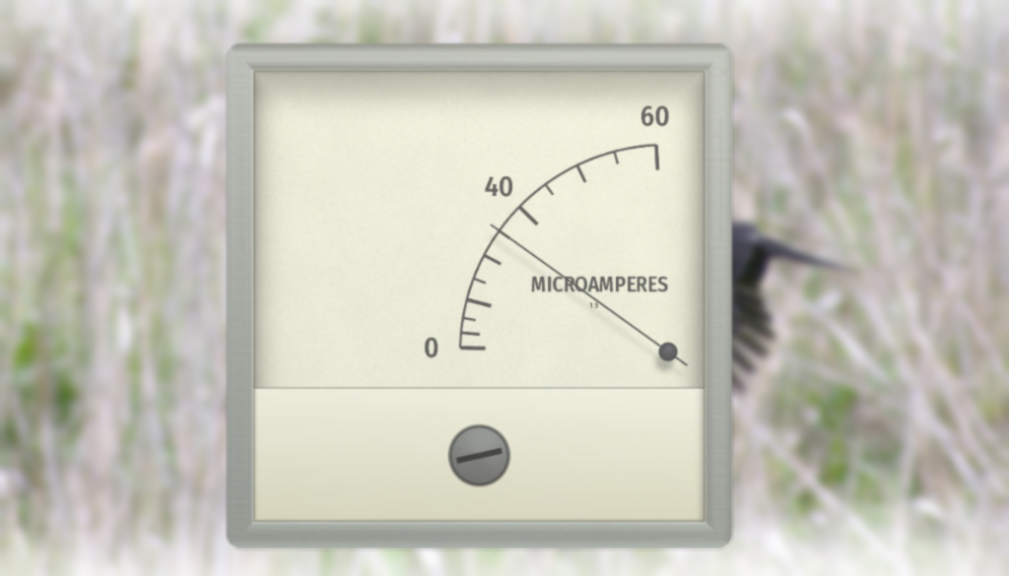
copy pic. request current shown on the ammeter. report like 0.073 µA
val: 35 µA
